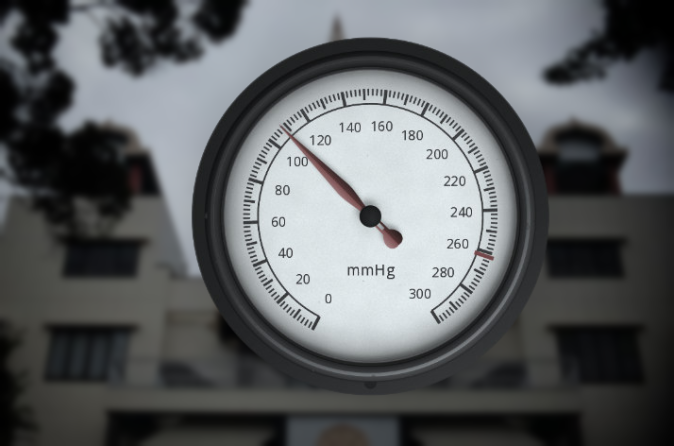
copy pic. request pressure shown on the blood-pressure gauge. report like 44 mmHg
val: 108 mmHg
